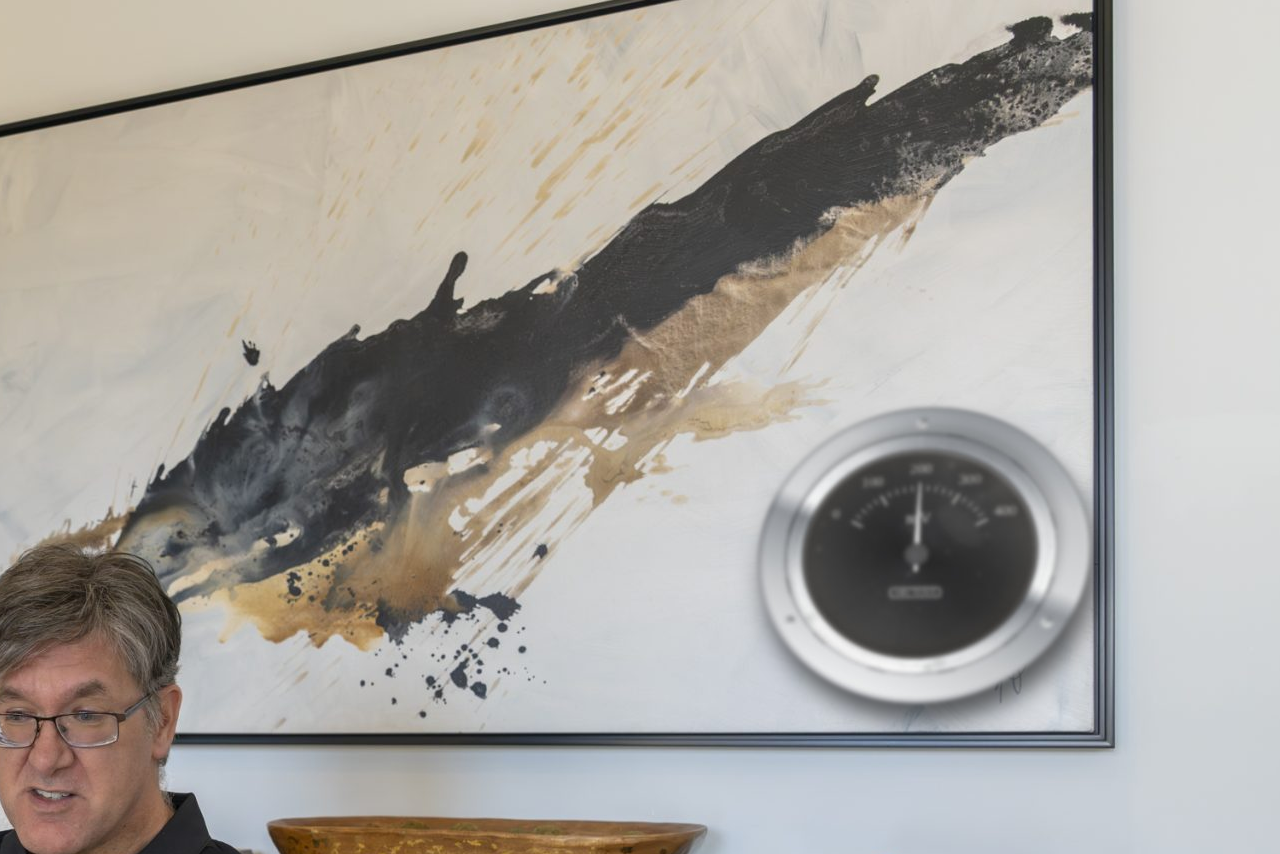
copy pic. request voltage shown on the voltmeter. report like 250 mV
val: 200 mV
